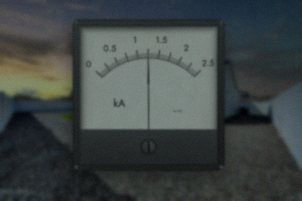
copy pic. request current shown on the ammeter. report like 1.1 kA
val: 1.25 kA
